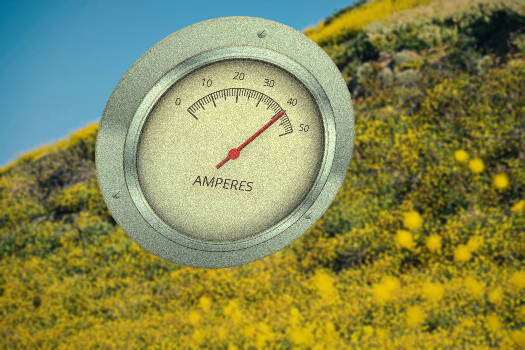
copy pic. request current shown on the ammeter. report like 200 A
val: 40 A
